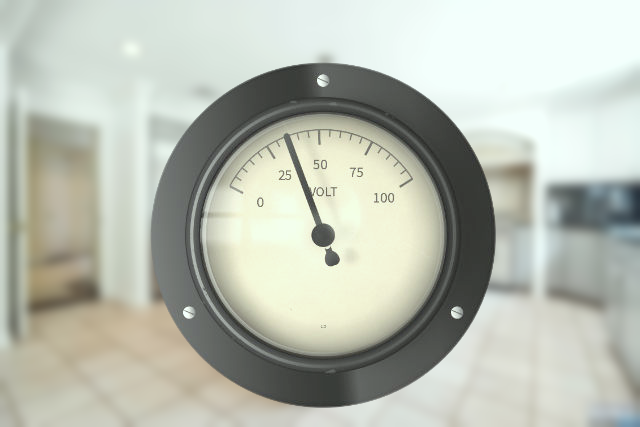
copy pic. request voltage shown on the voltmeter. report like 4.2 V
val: 35 V
